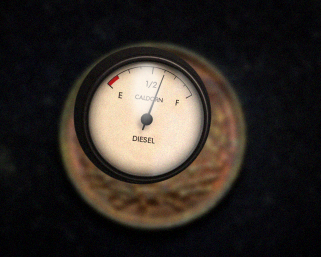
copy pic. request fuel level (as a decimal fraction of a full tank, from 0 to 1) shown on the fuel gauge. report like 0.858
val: 0.625
